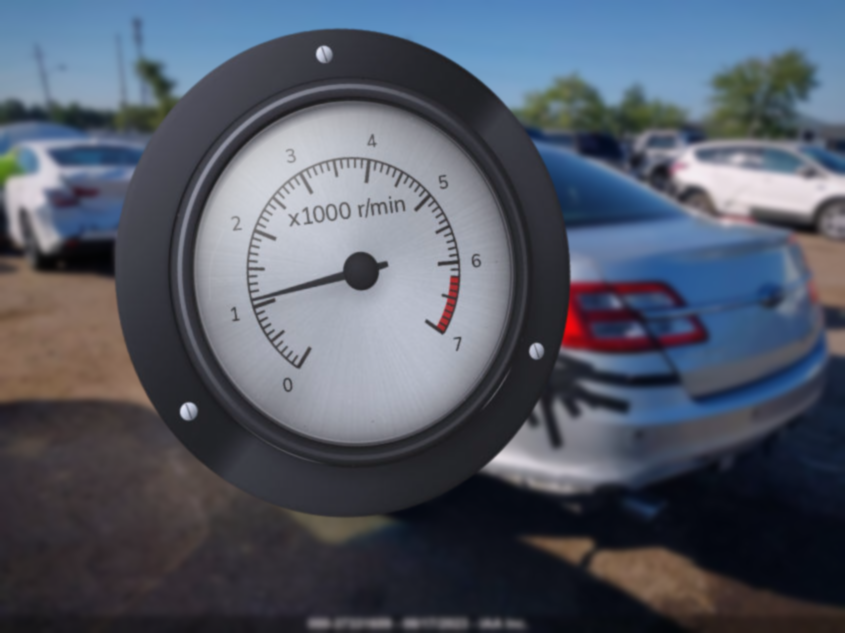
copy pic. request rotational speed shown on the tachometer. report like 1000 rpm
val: 1100 rpm
